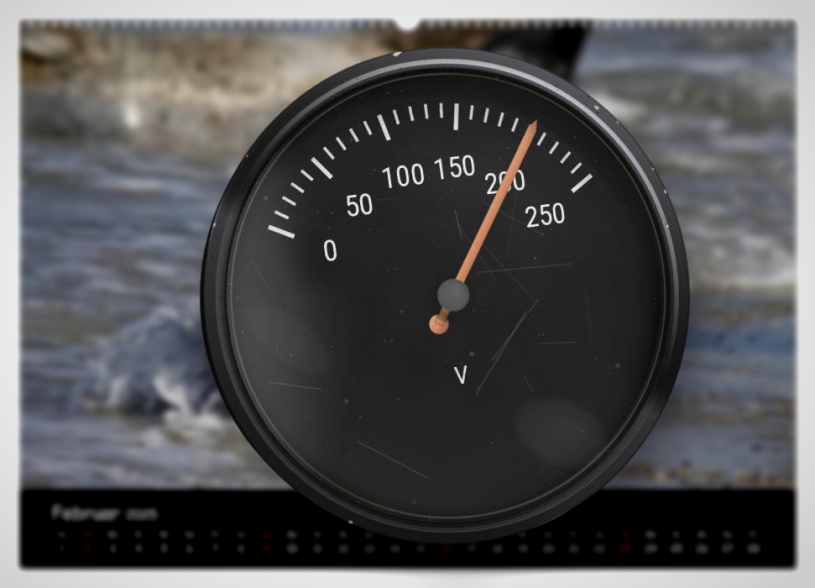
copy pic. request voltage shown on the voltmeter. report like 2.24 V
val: 200 V
